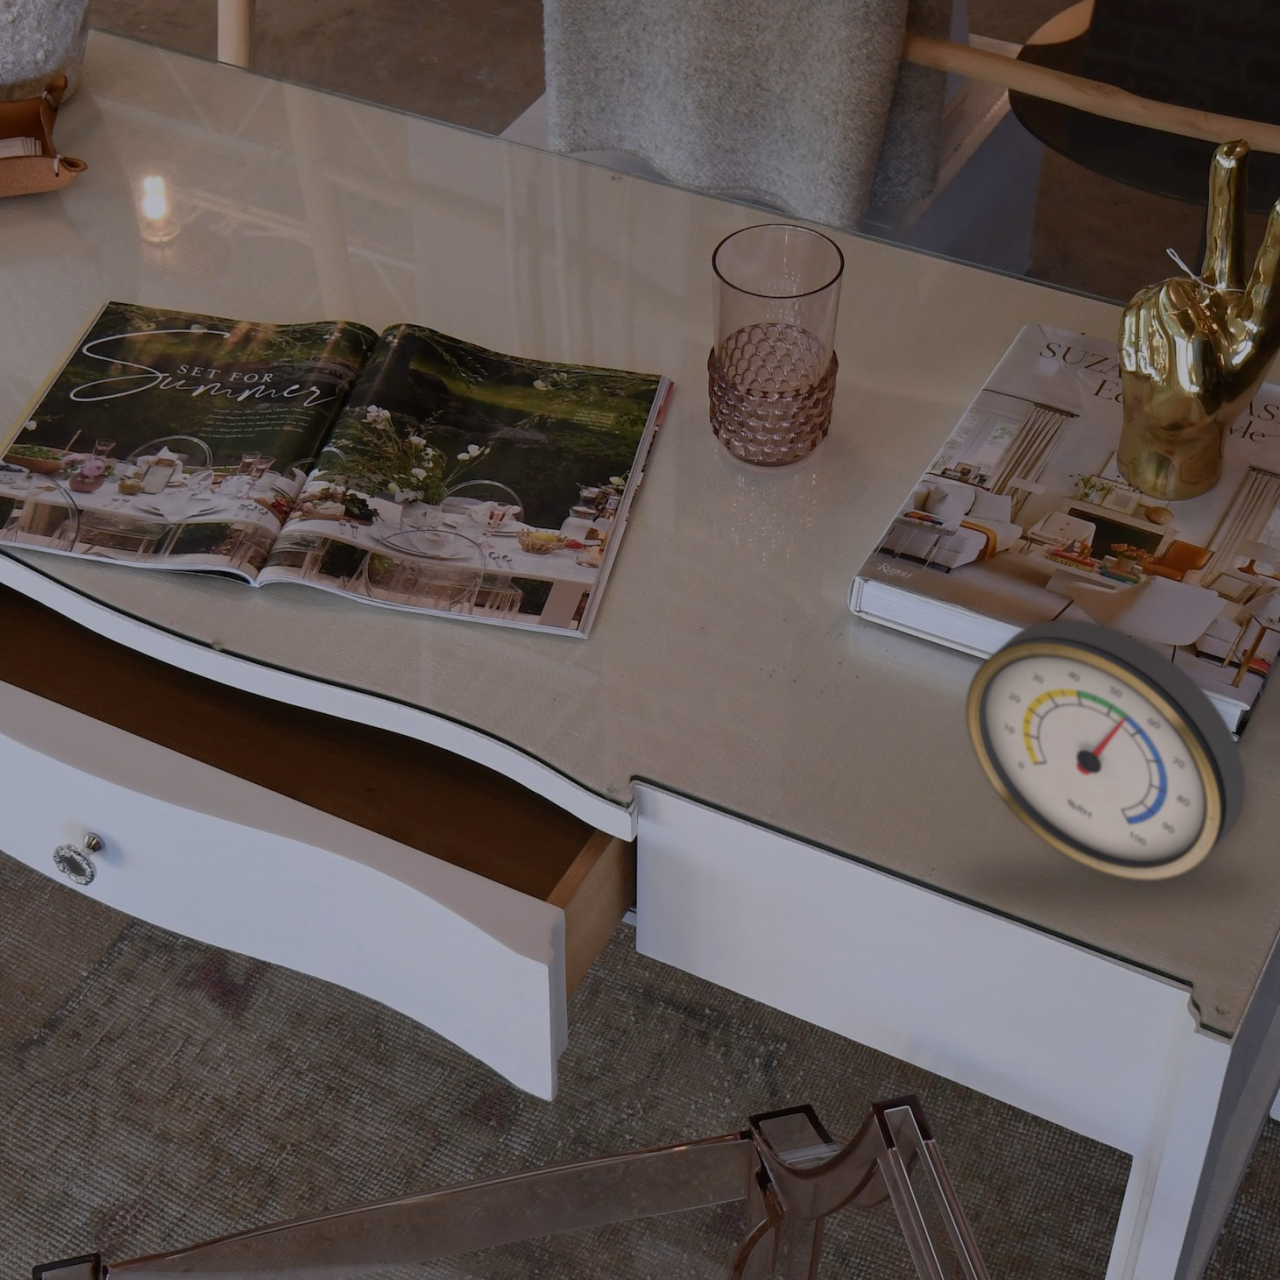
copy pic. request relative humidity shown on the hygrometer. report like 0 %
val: 55 %
